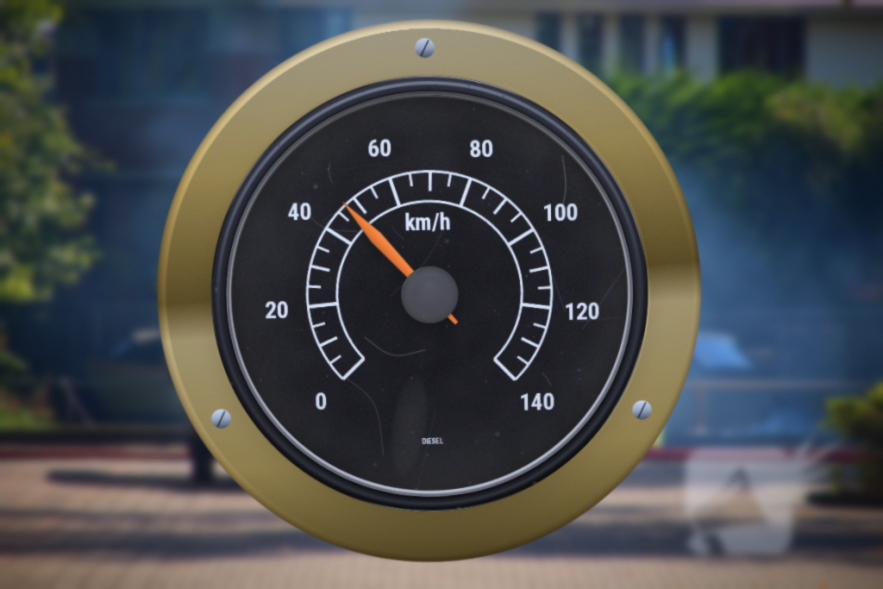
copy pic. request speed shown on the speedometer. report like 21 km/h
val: 47.5 km/h
